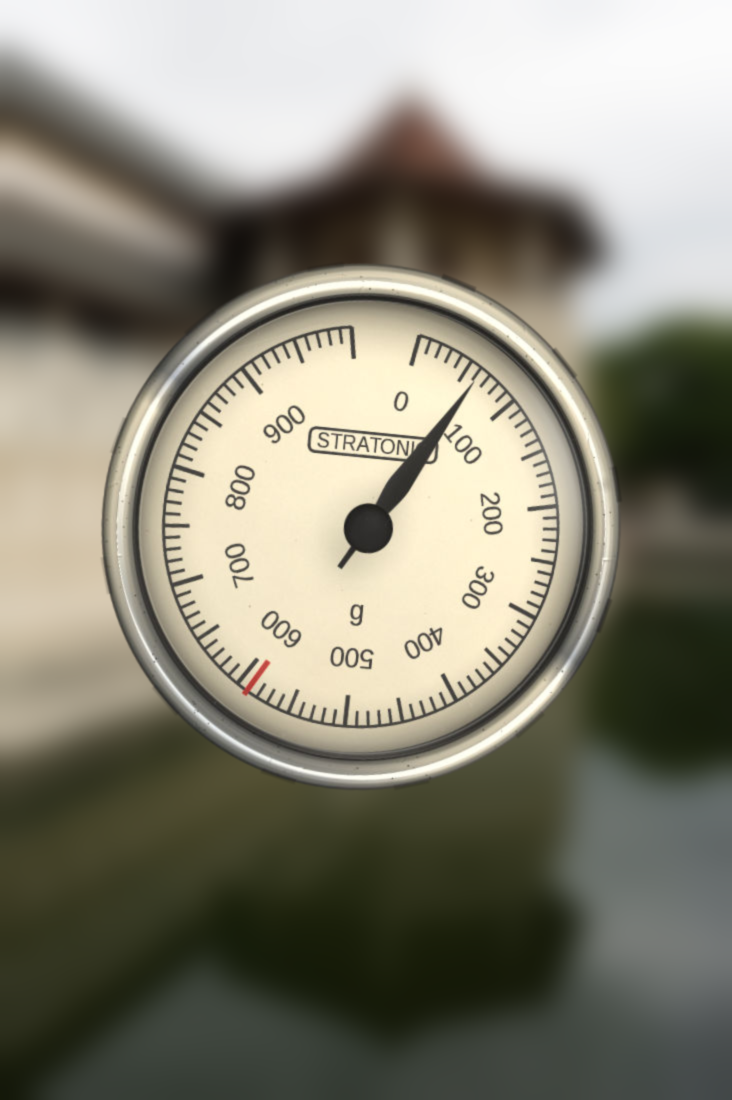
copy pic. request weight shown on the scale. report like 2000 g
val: 60 g
